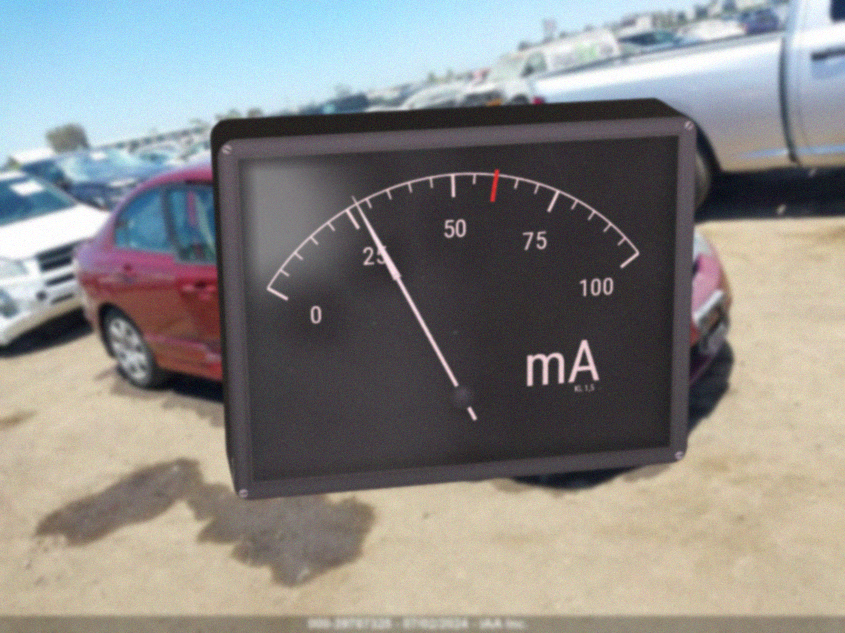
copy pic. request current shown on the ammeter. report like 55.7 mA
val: 27.5 mA
